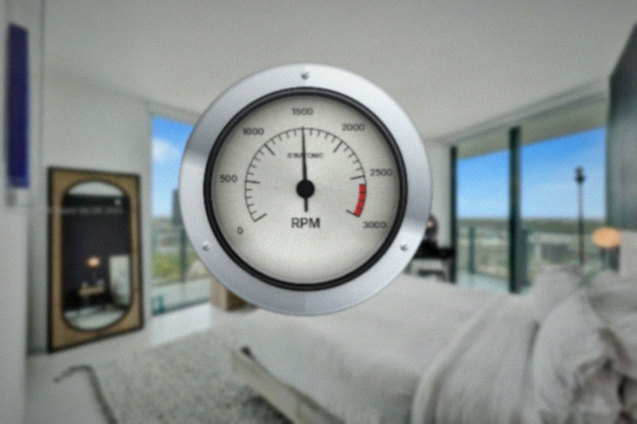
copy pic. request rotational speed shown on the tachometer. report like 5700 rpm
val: 1500 rpm
